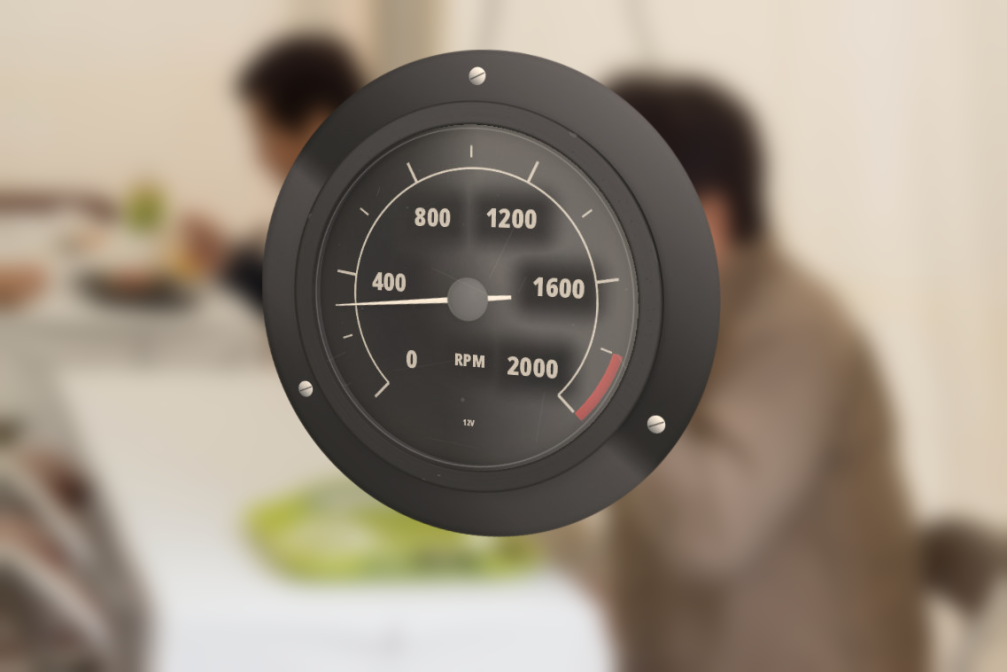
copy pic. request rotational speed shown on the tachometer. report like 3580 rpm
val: 300 rpm
